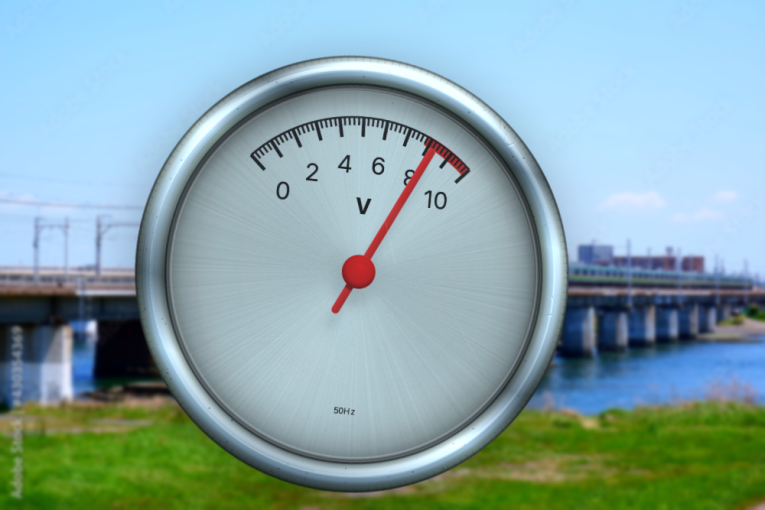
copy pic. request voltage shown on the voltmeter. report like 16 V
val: 8.2 V
